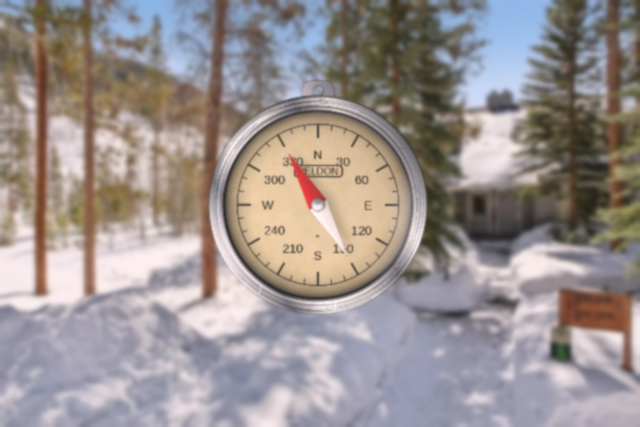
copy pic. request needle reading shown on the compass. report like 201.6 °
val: 330 °
